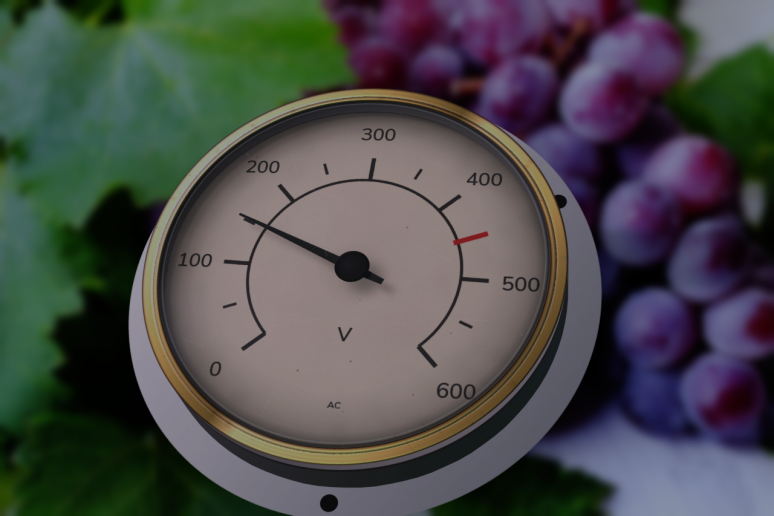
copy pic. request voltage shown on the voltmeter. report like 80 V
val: 150 V
